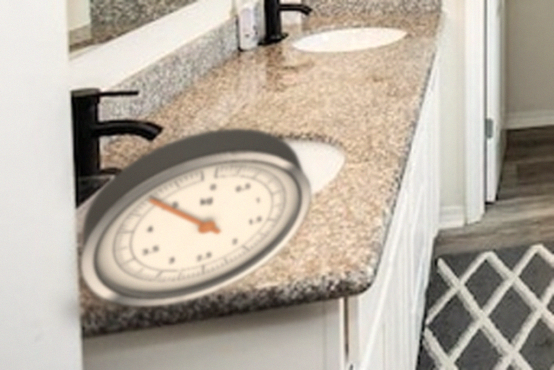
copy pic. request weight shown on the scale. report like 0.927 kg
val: 4.5 kg
